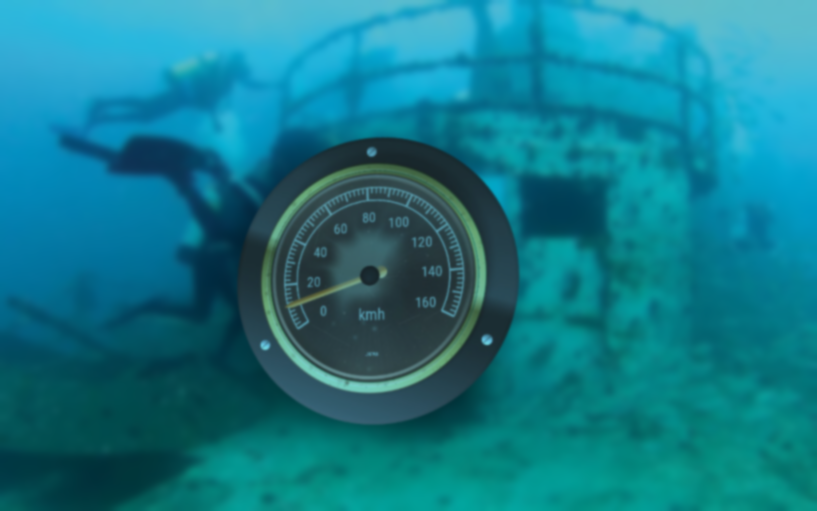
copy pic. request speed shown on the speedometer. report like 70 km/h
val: 10 km/h
